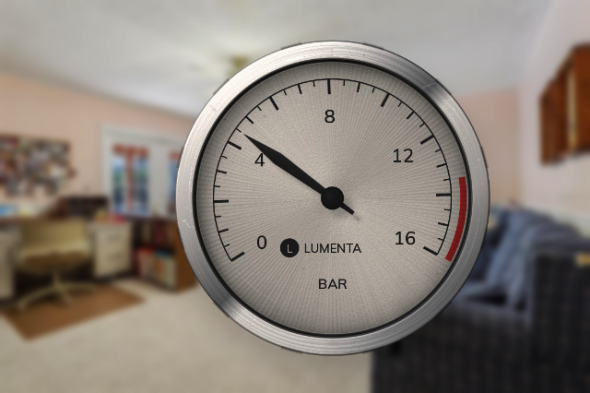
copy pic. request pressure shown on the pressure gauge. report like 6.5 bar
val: 4.5 bar
